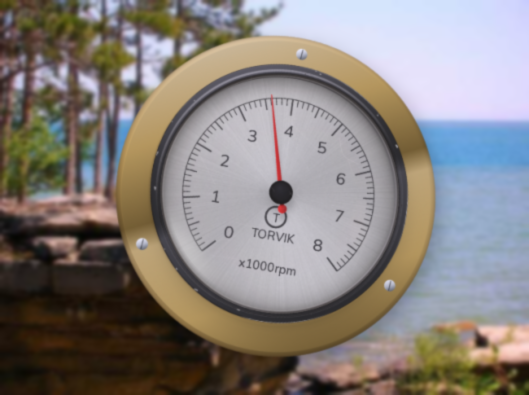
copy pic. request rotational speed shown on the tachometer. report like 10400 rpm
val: 3600 rpm
